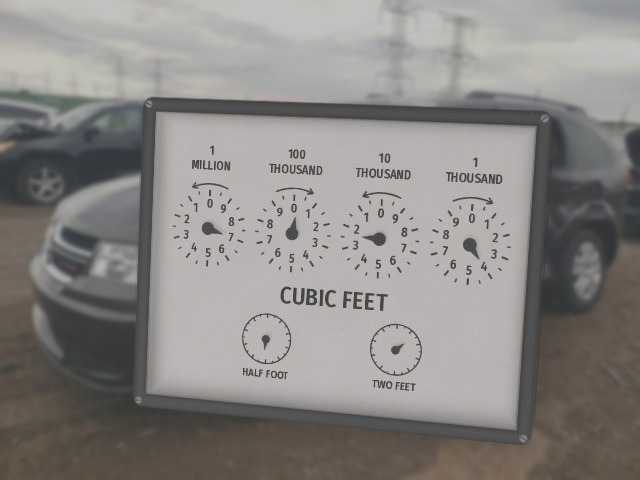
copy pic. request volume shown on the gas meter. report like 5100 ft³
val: 702400 ft³
